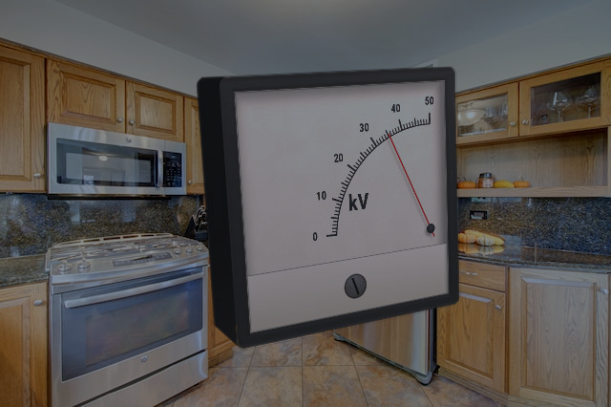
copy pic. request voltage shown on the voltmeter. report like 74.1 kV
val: 35 kV
